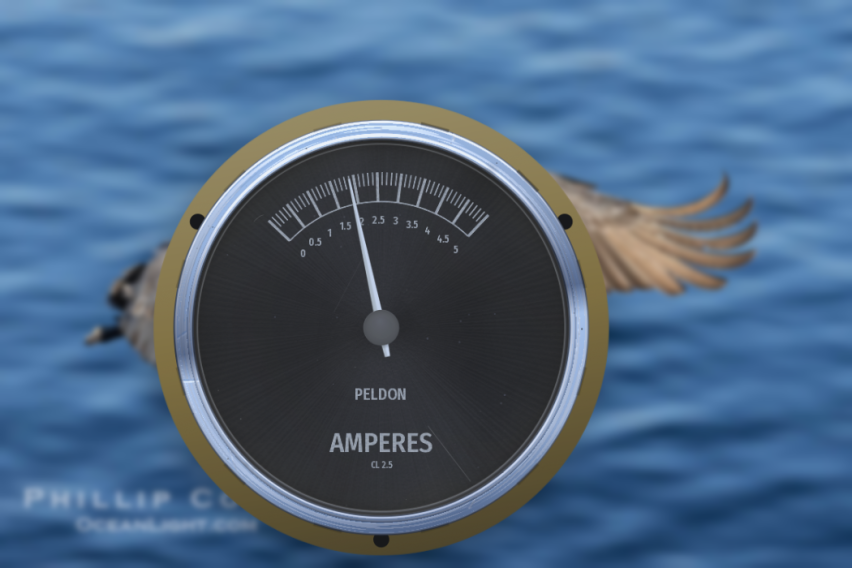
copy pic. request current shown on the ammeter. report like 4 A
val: 1.9 A
